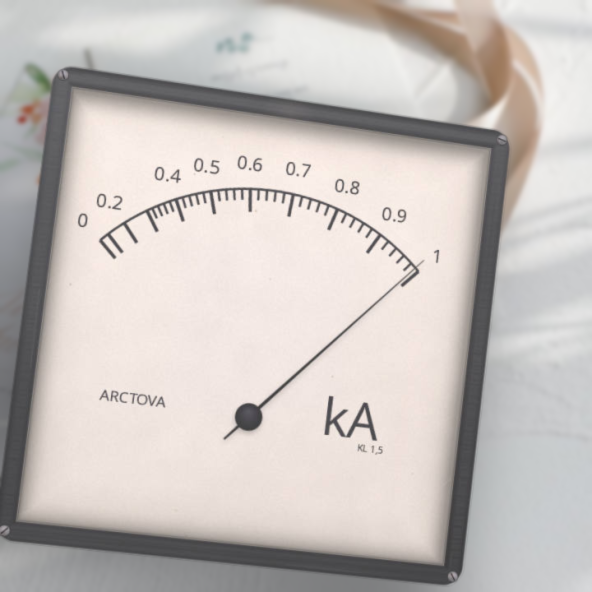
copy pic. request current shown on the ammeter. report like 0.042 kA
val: 0.99 kA
